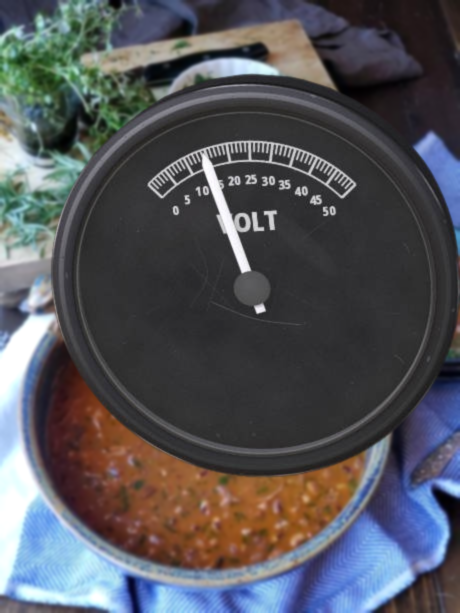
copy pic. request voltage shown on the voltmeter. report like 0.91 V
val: 15 V
